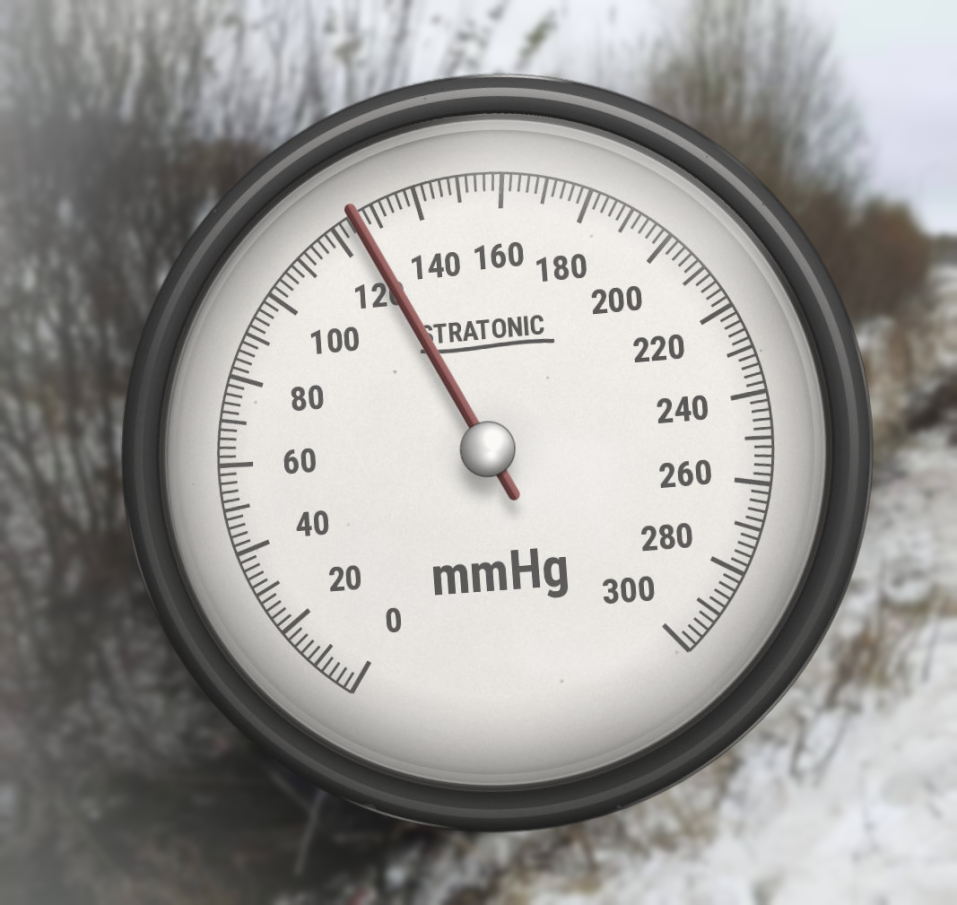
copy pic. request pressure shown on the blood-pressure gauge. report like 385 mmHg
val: 126 mmHg
